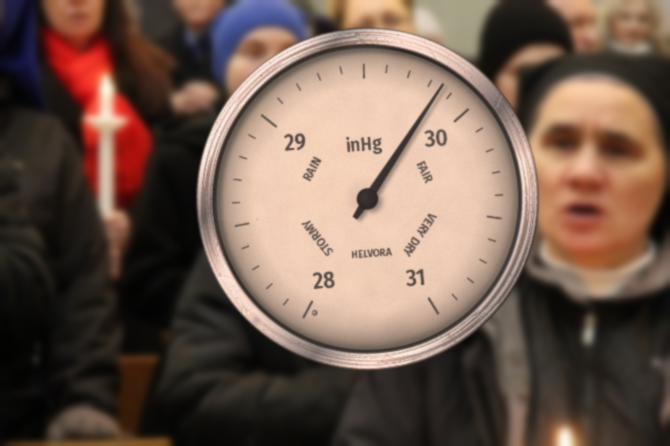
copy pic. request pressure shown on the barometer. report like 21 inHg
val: 29.85 inHg
